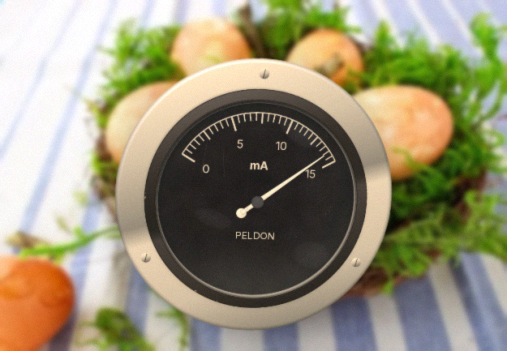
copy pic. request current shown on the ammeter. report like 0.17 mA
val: 14 mA
